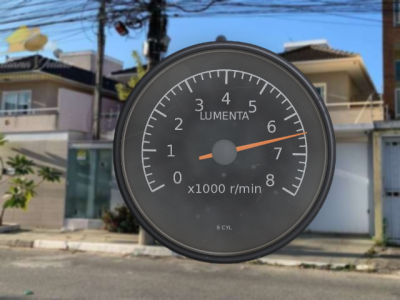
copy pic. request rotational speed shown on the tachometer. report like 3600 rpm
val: 6500 rpm
